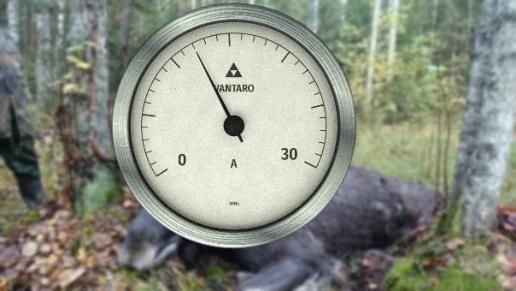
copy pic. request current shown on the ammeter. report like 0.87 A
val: 12 A
